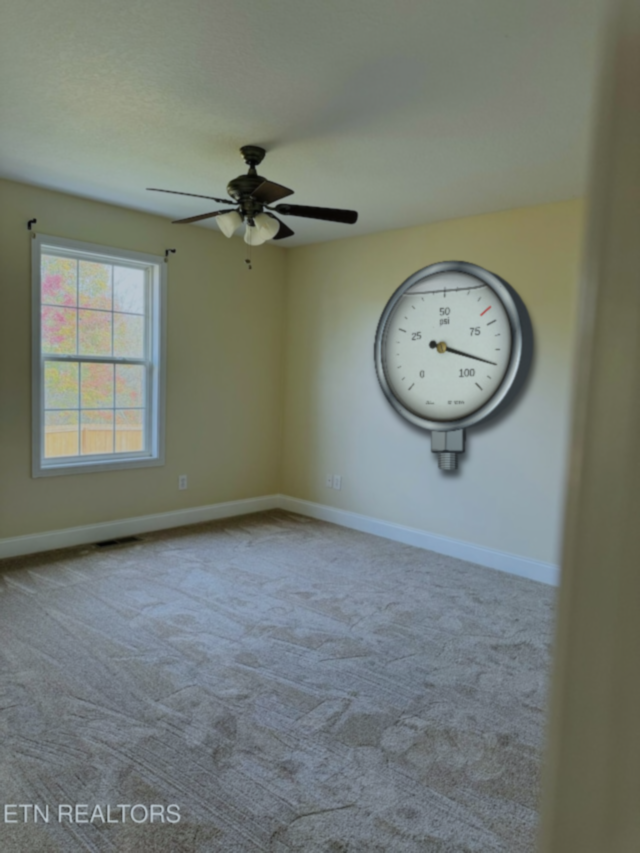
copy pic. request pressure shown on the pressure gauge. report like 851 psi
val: 90 psi
